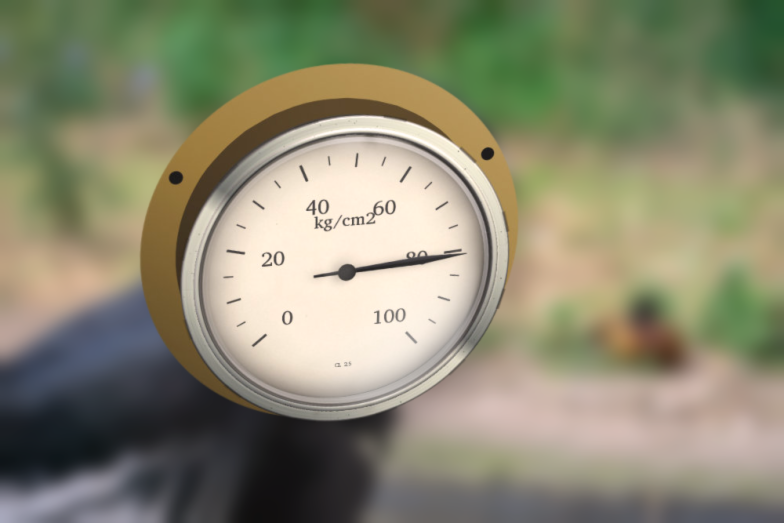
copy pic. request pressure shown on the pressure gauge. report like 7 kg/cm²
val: 80 kg/cm²
